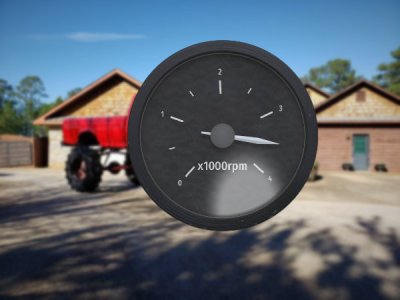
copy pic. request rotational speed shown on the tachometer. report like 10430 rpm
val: 3500 rpm
